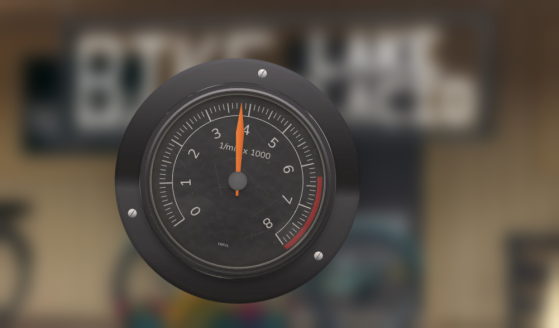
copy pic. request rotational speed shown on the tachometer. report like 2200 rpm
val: 3800 rpm
